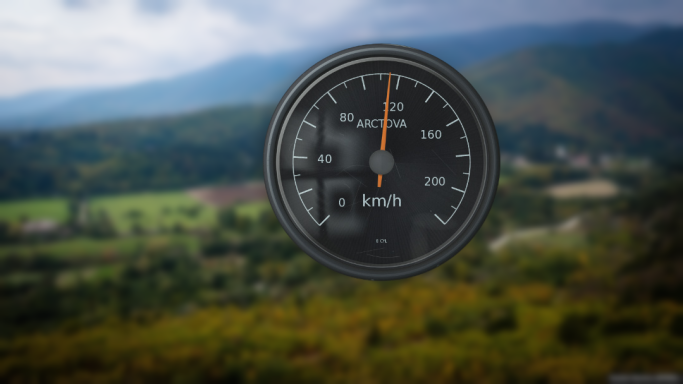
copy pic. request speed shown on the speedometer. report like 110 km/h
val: 115 km/h
